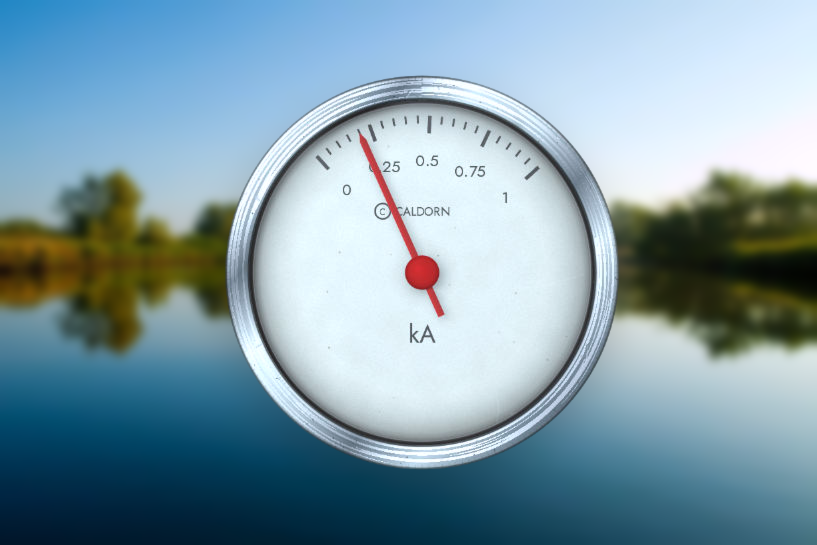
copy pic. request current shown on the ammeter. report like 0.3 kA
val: 0.2 kA
